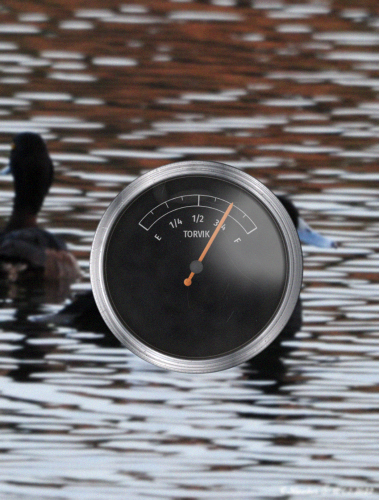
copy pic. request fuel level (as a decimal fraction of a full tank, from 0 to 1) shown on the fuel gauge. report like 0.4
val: 0.75
